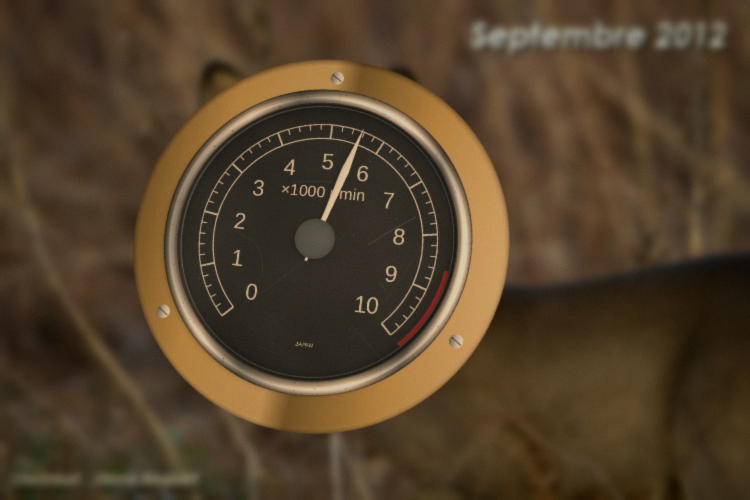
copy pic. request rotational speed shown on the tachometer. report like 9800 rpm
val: 5600 rpm
